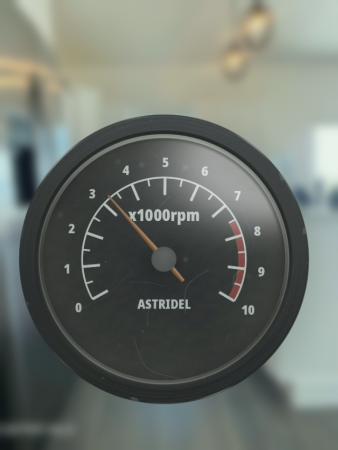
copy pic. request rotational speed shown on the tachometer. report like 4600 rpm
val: 3250 rpm
